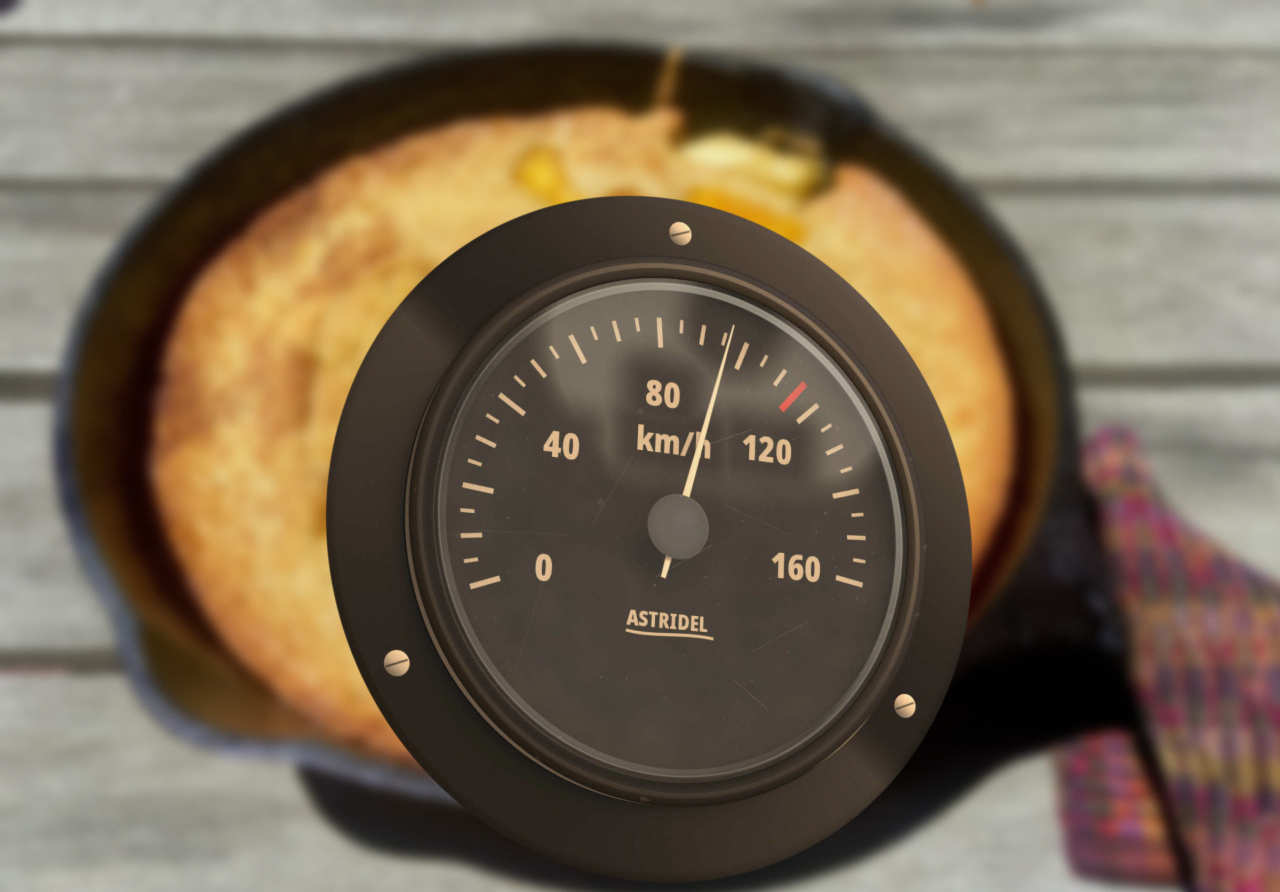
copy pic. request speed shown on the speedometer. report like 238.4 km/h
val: 95 km/h
